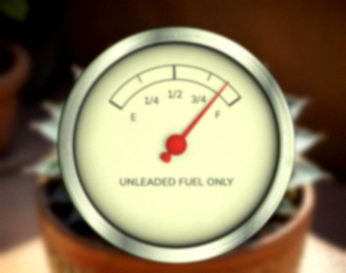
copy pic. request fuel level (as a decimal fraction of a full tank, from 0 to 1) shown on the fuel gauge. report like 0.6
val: 0.875
